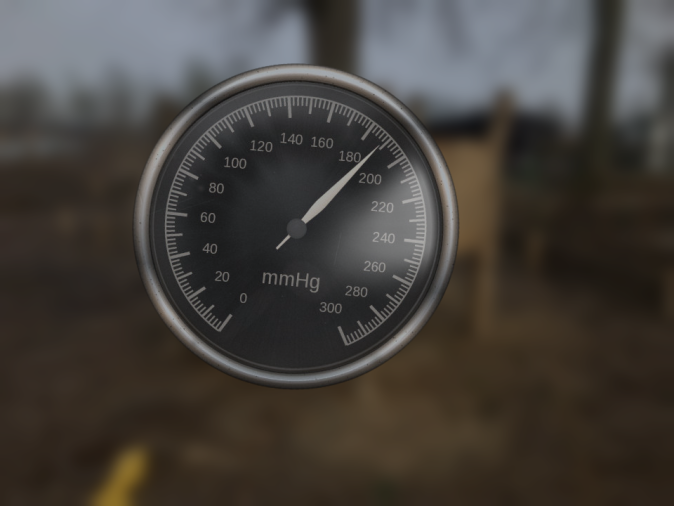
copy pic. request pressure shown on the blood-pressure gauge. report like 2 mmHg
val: 188 mmHg
